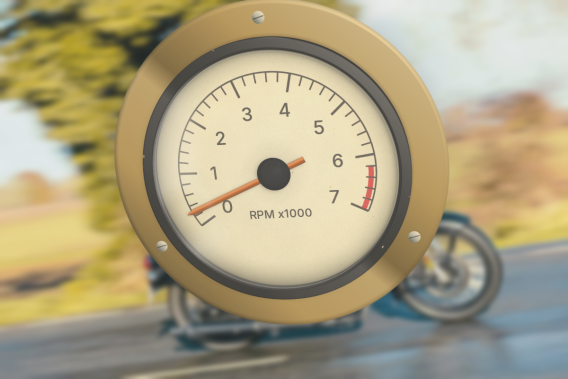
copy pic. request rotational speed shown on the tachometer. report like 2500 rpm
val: 300 rpm
